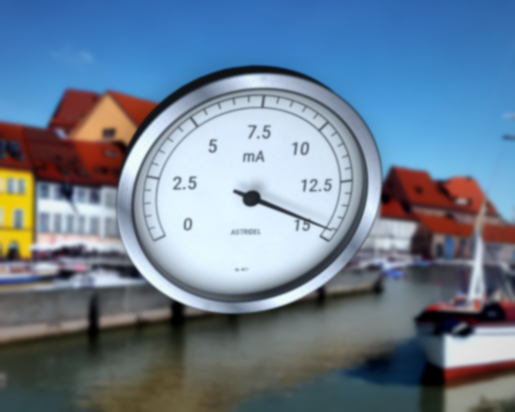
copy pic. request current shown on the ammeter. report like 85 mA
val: 14.5 mA
